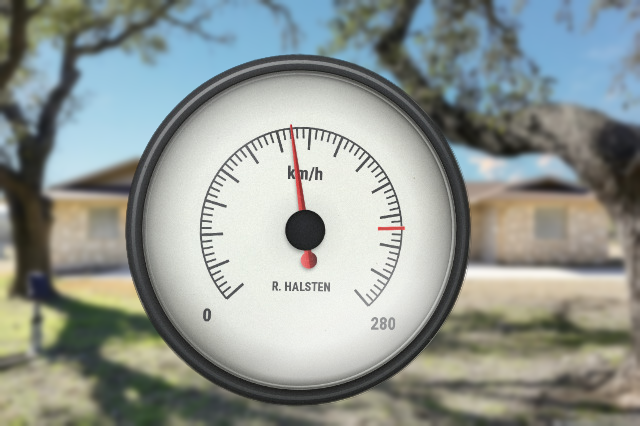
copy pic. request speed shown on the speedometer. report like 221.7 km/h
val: 128 km/h
